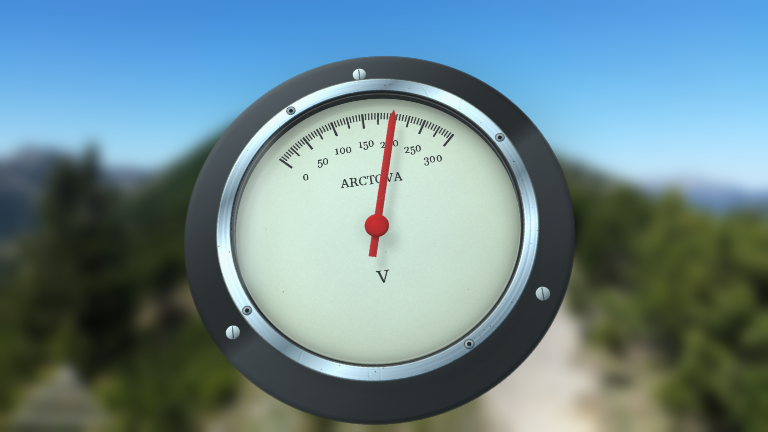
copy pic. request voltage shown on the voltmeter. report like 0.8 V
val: 200 V
